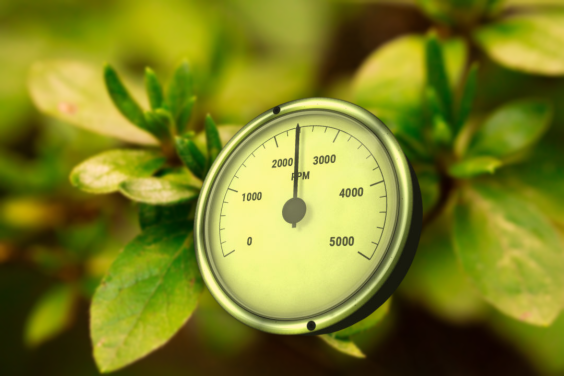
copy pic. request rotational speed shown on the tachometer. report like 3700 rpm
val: 2400 rpm
